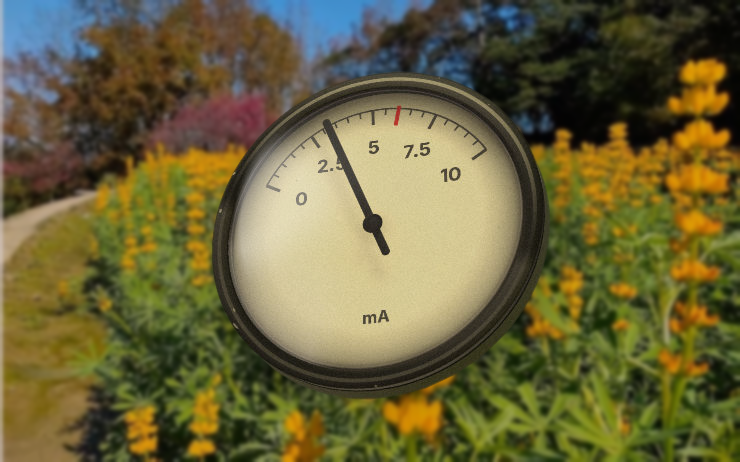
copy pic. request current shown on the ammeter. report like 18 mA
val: 3.25 mA
